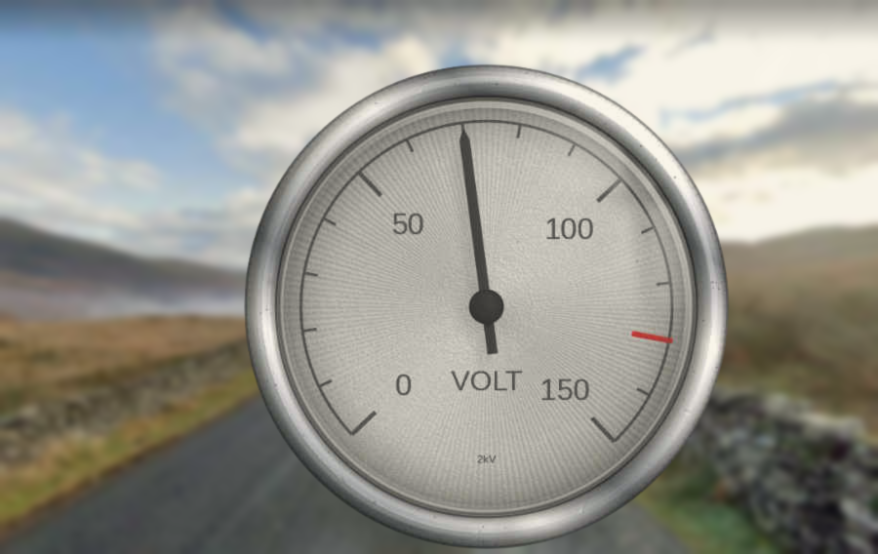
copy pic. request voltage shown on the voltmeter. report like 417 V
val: 70 V
